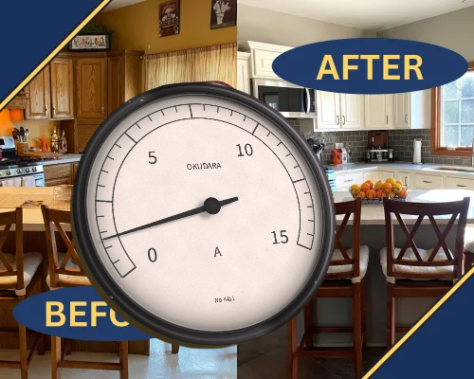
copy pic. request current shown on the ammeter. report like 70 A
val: 1.25 A
